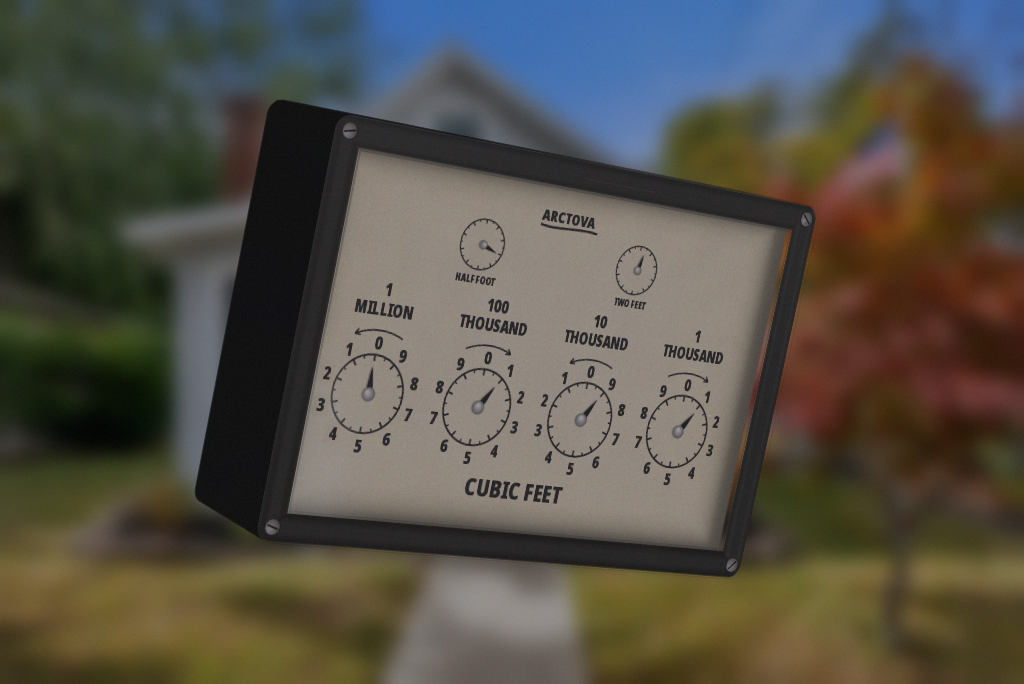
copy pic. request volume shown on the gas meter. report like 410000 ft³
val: 9100 ft³
